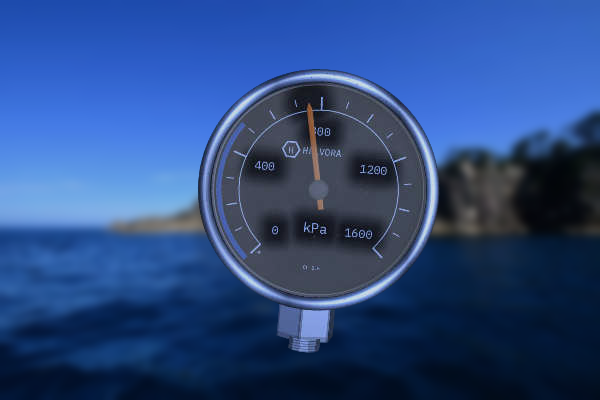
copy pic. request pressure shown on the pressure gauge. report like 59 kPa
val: 750 kPa
